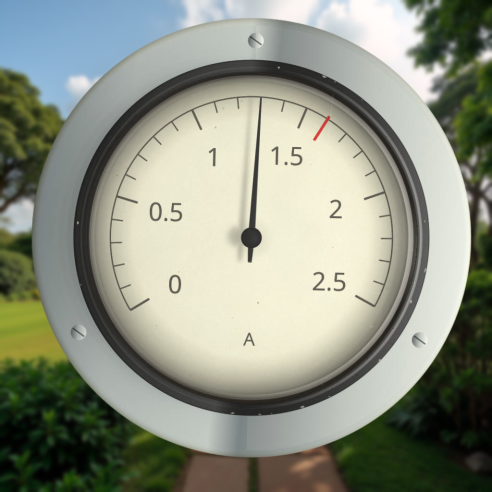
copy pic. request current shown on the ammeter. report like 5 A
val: 1.3 A
